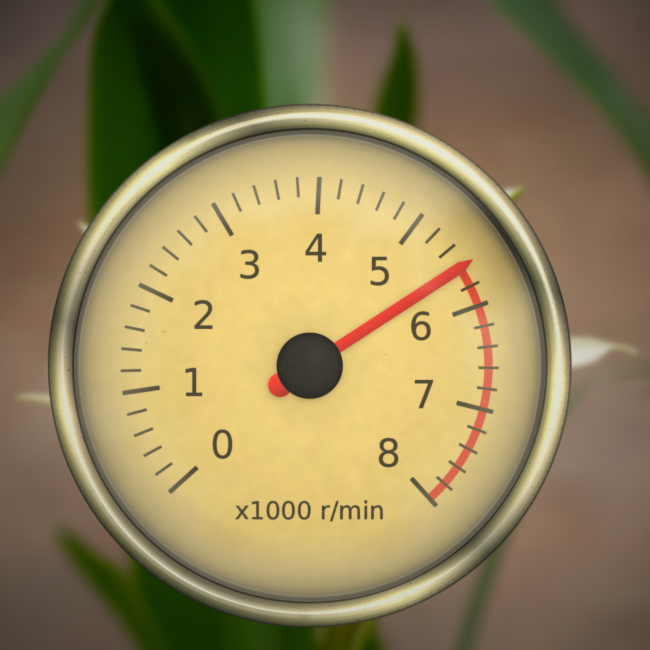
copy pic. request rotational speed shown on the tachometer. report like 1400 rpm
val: 5600 rpm
